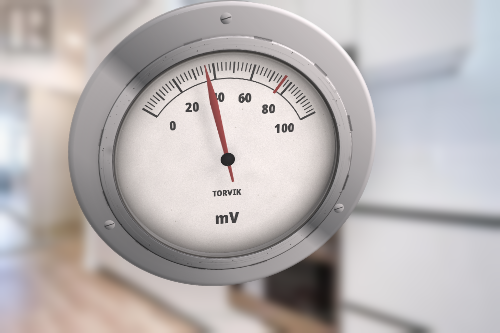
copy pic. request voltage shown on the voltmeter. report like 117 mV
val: 36 mV
